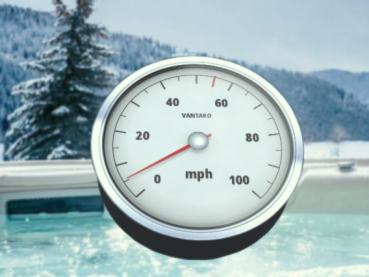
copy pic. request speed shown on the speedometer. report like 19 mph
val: 5 mph
